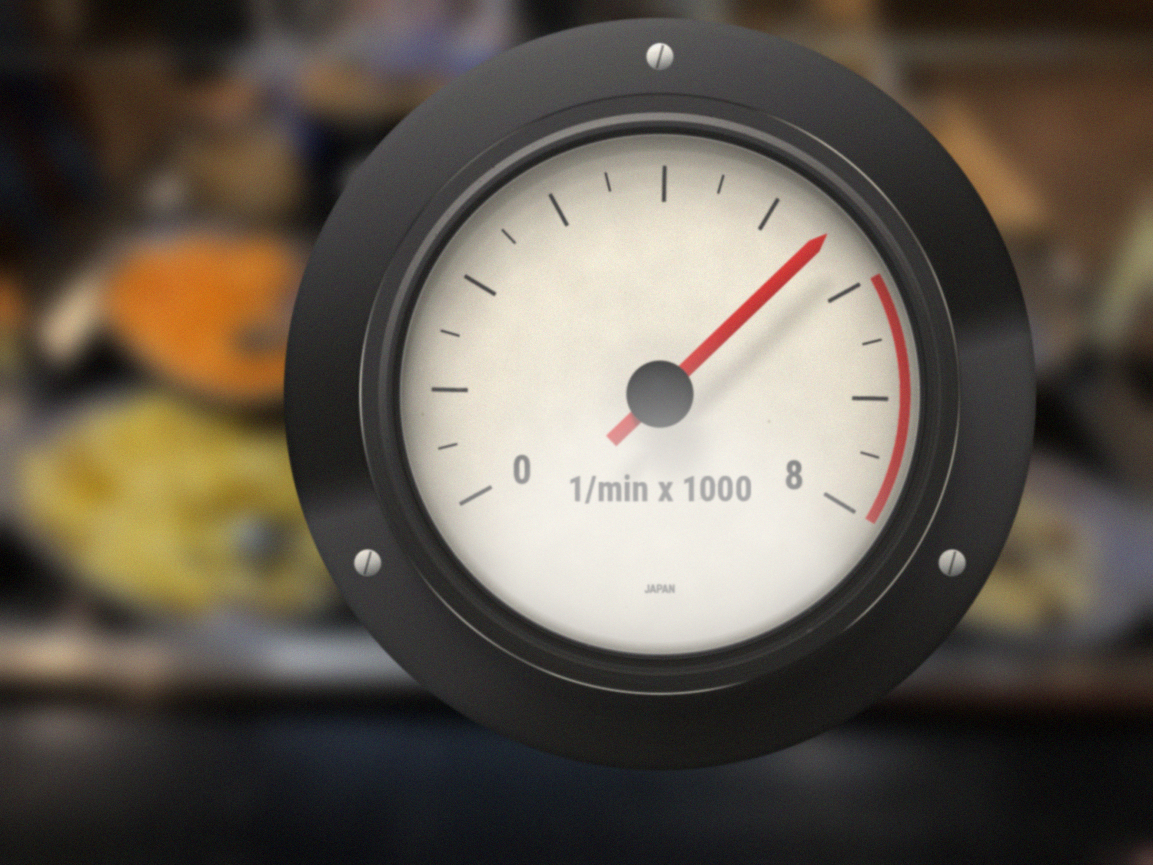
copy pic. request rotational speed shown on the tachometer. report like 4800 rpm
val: 5500 rpm
